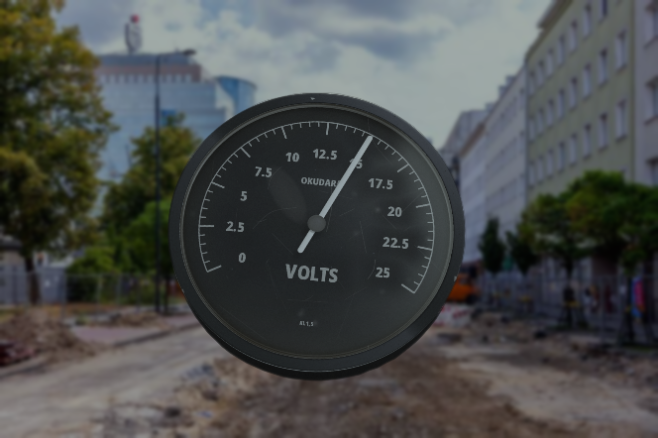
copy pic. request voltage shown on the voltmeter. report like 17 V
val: 15 V
